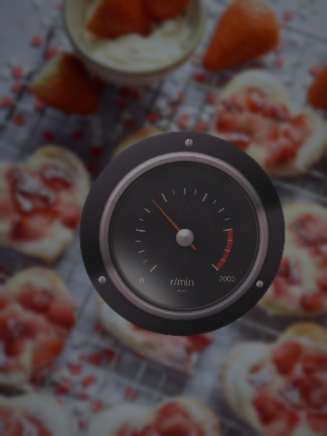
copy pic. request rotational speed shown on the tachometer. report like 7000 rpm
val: 700 rpm
